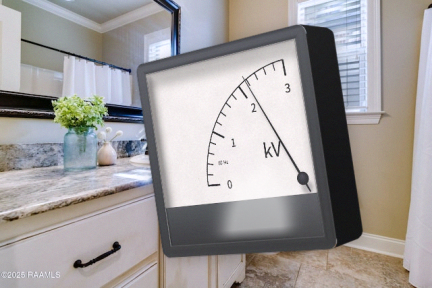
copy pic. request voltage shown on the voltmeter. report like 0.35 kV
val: 2.2 kV
